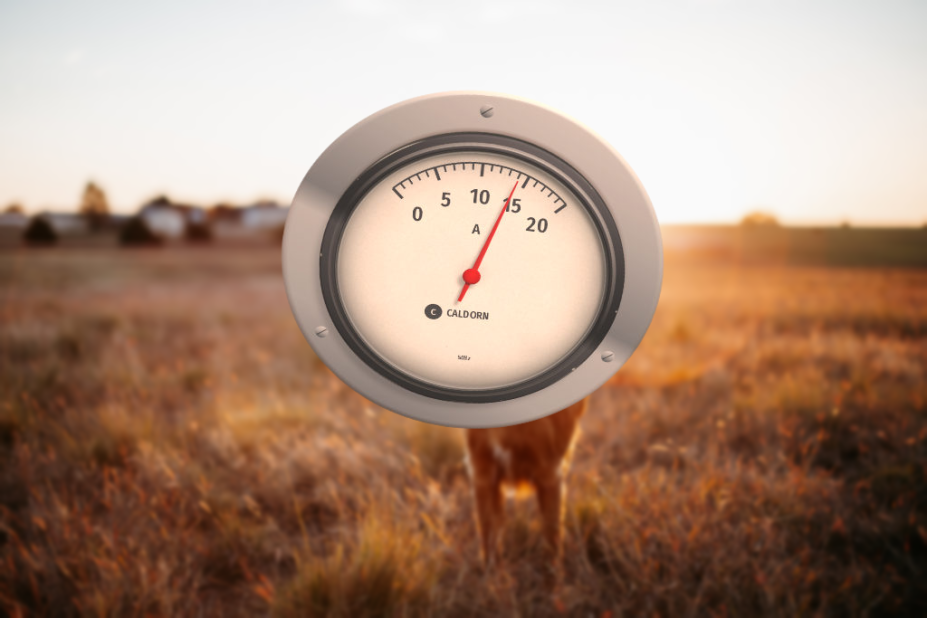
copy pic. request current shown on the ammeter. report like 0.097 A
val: 14 A
